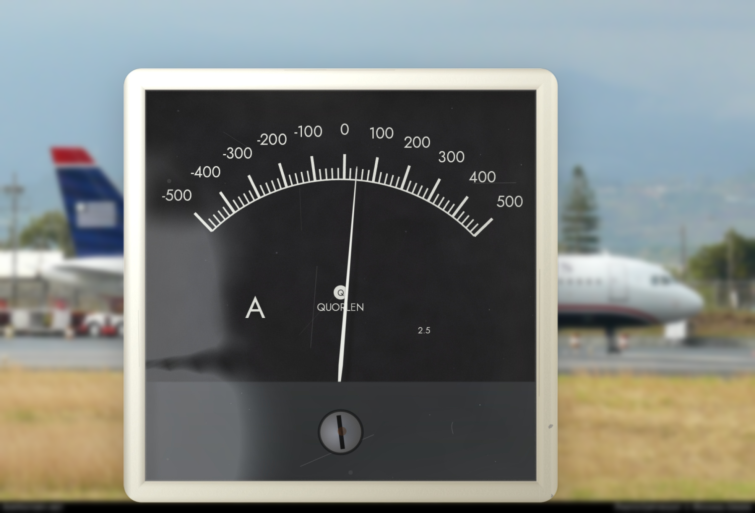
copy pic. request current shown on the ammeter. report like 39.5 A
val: 40 A
